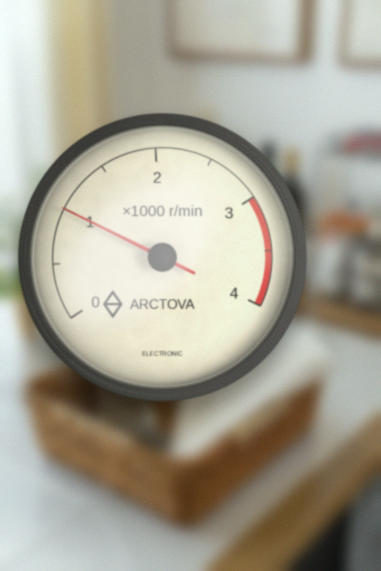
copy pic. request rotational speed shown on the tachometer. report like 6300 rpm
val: 1000 rpm
